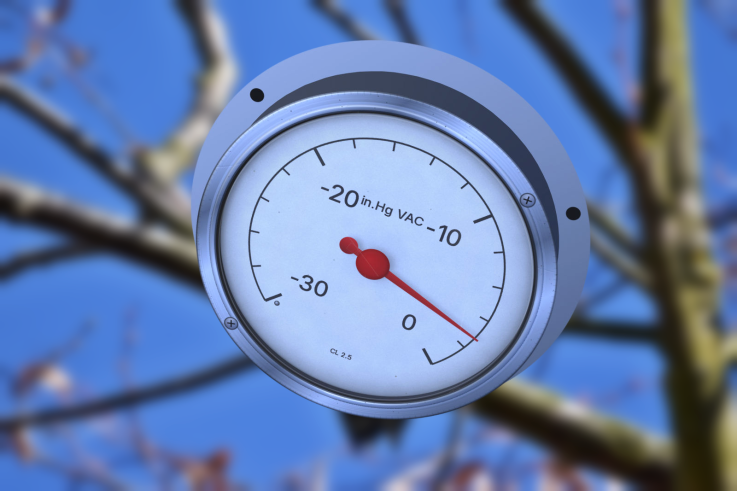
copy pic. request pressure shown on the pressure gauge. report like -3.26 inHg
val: -3 inHg
